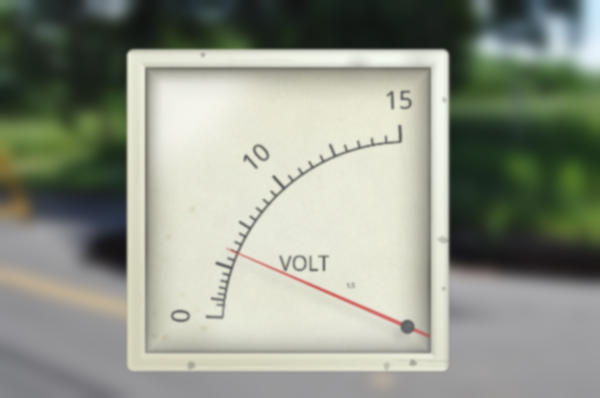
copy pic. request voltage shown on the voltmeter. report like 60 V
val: 6 V
